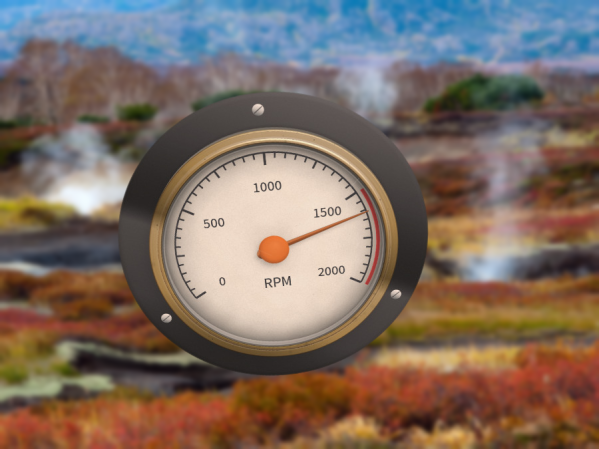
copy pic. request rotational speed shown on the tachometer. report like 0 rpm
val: 1600 rpm
